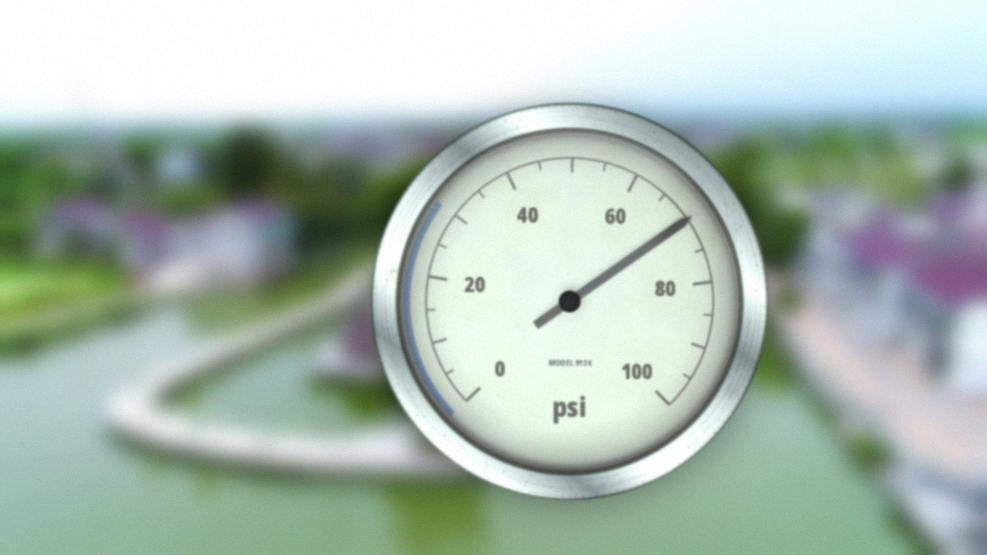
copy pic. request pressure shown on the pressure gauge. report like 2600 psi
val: 70 psi
